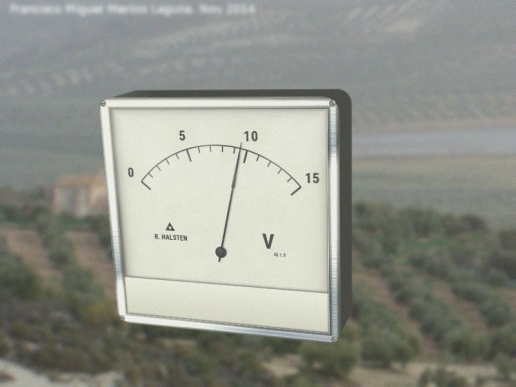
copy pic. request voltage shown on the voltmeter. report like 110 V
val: 9.5 V
